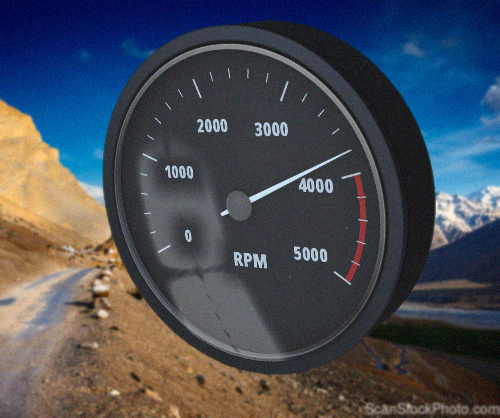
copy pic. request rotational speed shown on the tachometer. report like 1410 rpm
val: 3800 rpm
